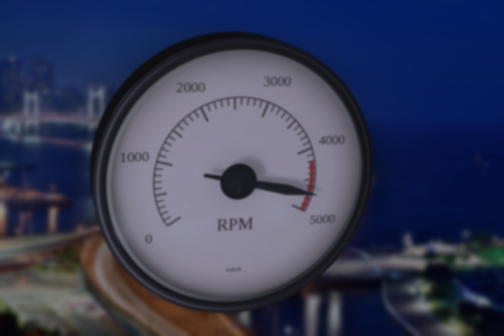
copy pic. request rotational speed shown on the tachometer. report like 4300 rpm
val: 4700 rpm
